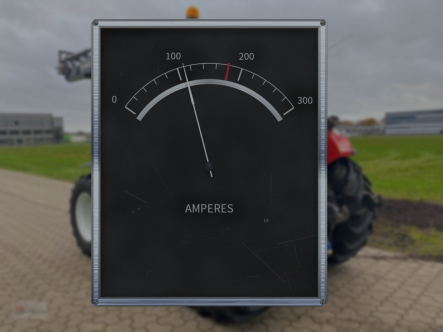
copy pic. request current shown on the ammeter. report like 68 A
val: 110 A
